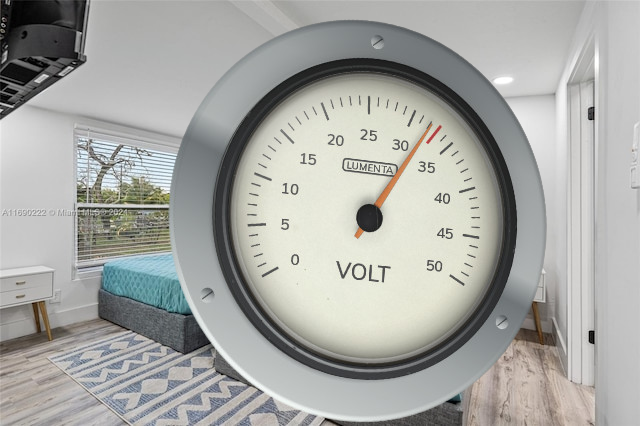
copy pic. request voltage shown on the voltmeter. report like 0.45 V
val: 32 V
